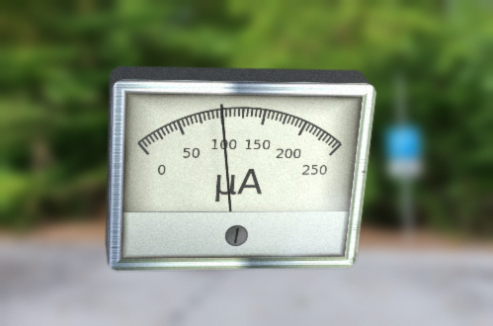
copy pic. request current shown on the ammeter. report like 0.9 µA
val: 100 µA
